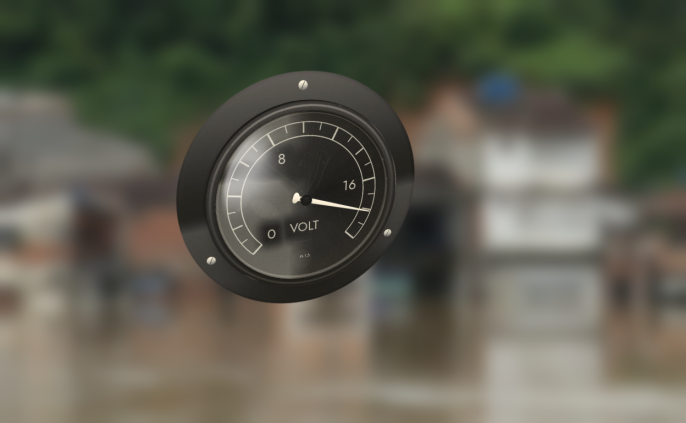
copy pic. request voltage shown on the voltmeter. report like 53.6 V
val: 18 V
